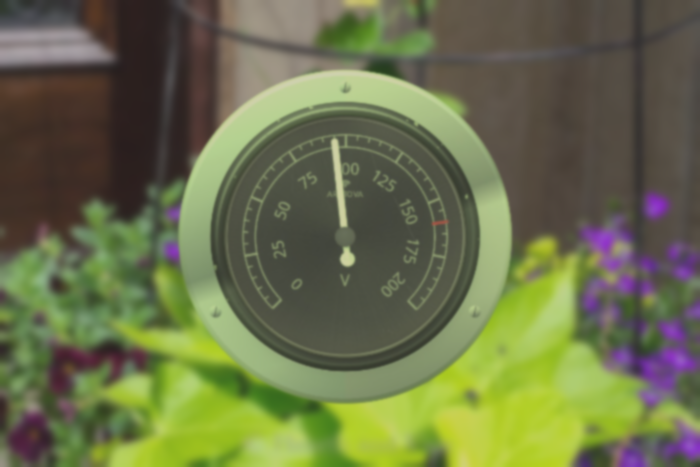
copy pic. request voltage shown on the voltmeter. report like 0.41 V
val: 95 V
